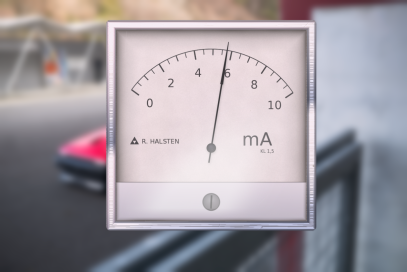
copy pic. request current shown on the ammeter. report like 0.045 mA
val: 5.75 mA
